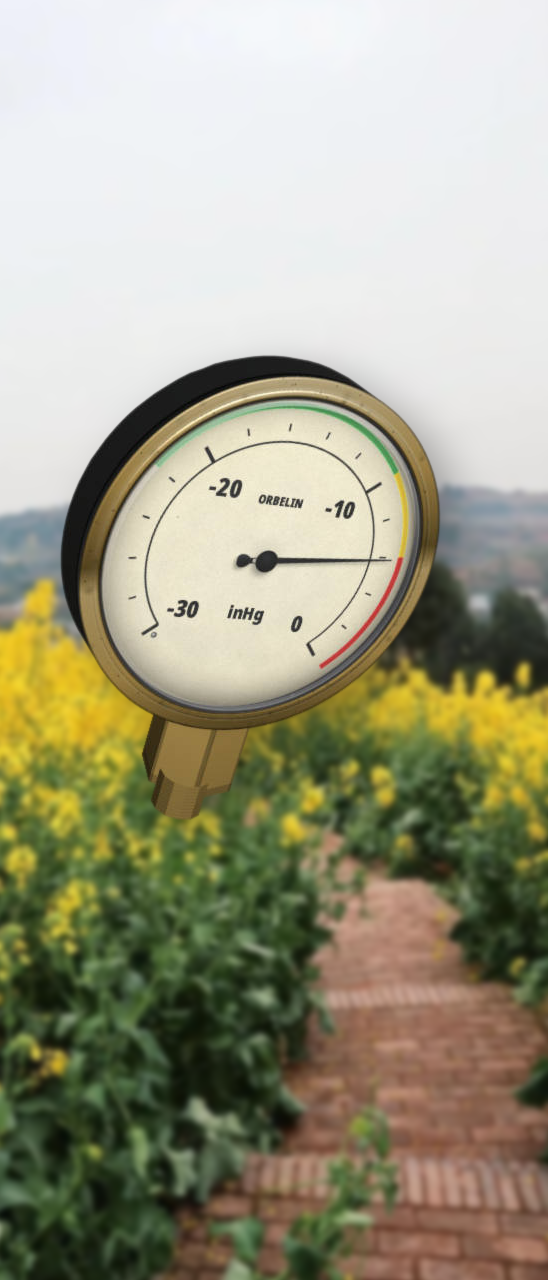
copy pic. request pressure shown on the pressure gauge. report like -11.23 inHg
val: -6 inHg
